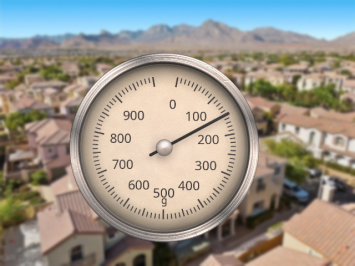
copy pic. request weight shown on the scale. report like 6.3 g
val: 150 g
